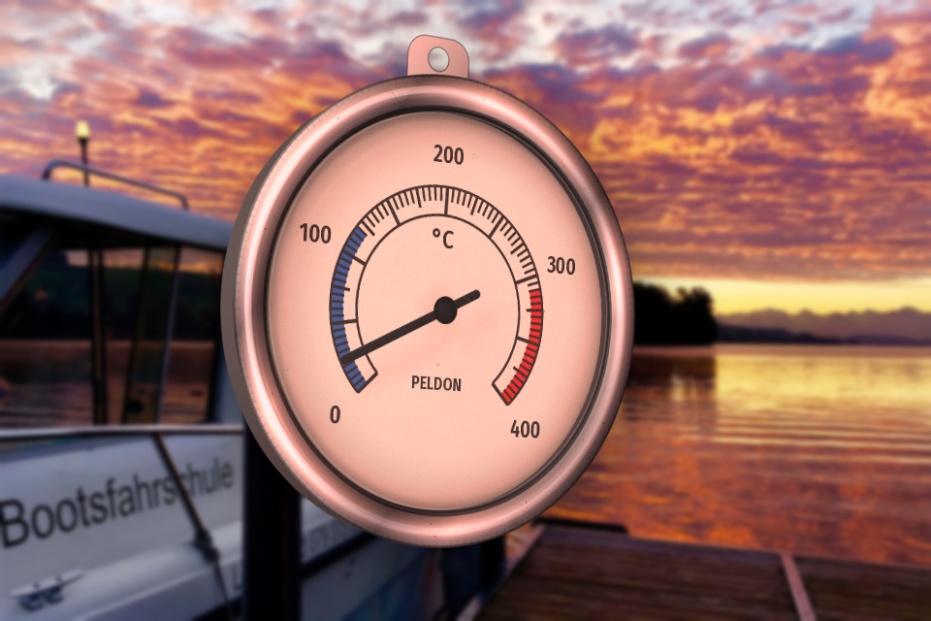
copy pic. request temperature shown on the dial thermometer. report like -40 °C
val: 25 °C
